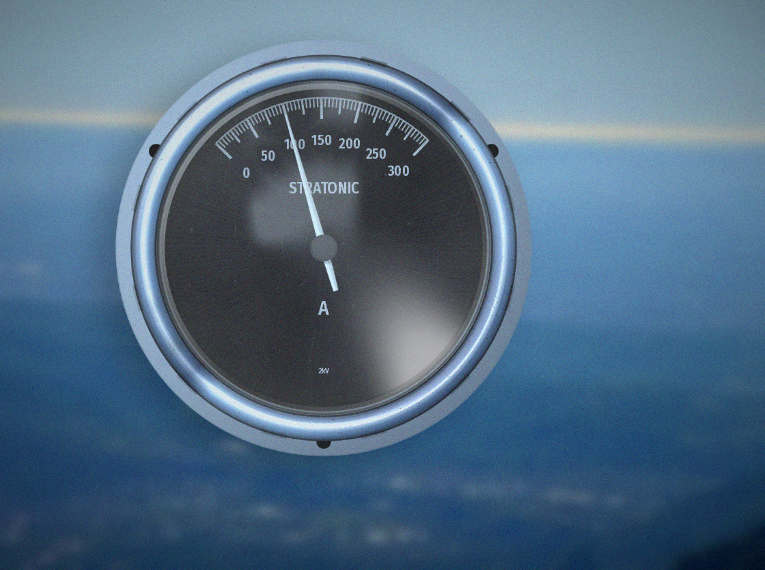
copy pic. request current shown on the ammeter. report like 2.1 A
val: 100 A
